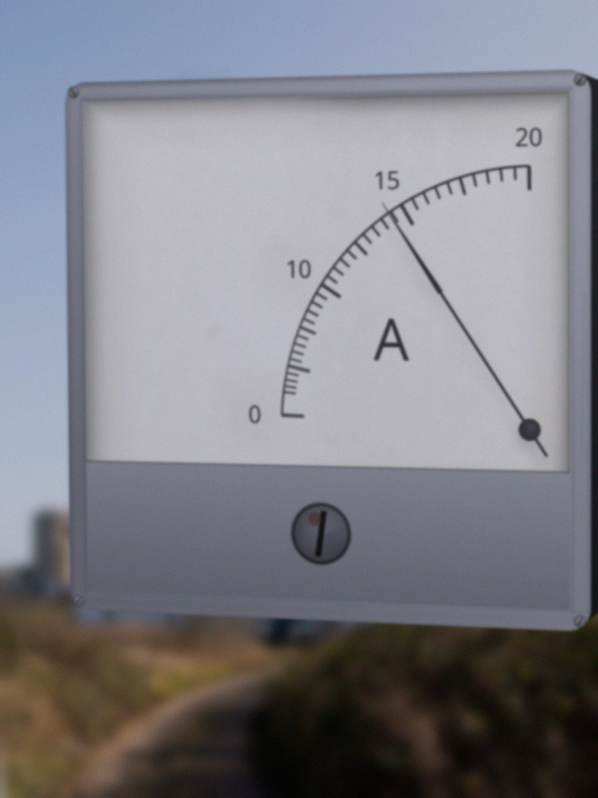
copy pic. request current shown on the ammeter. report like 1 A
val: 14.5 A
